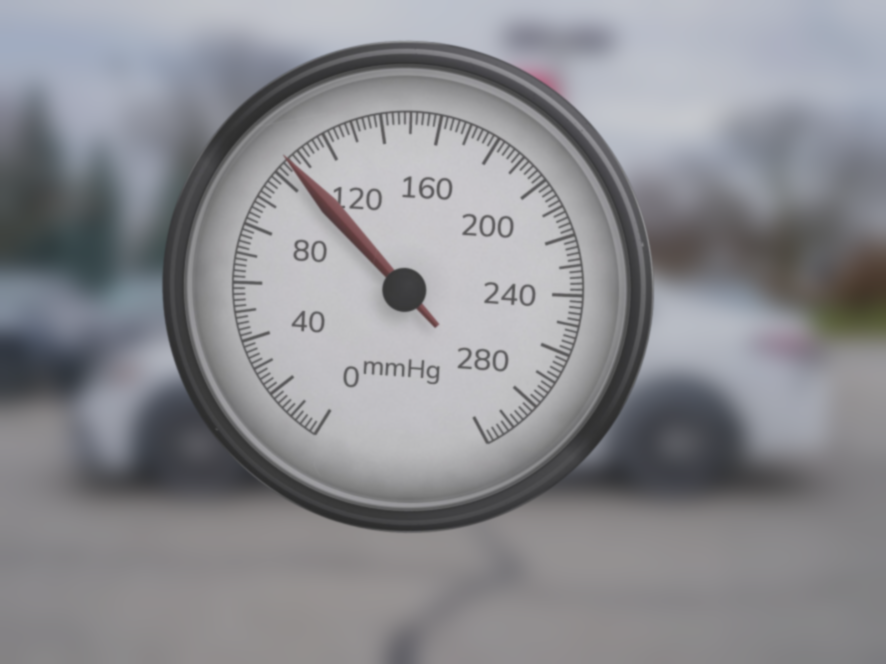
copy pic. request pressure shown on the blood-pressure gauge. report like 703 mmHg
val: 106 mmHg
